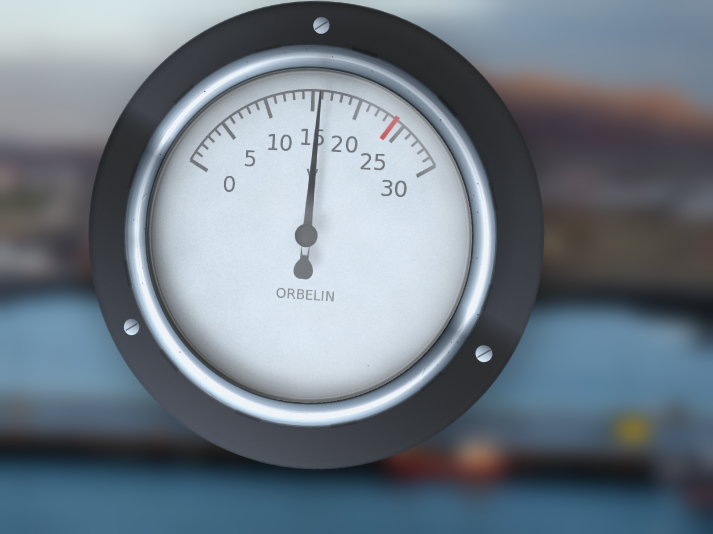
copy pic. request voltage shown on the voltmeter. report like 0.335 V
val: 16 V
